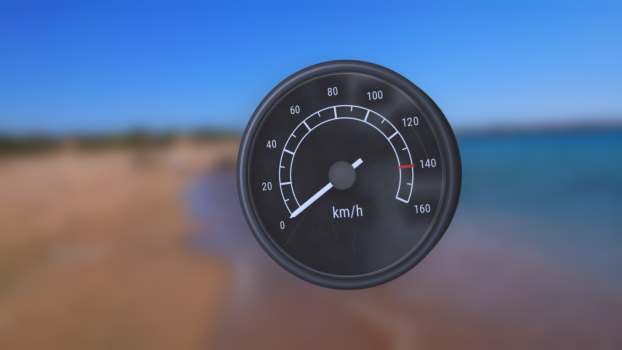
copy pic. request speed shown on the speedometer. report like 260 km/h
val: 0 km/h
